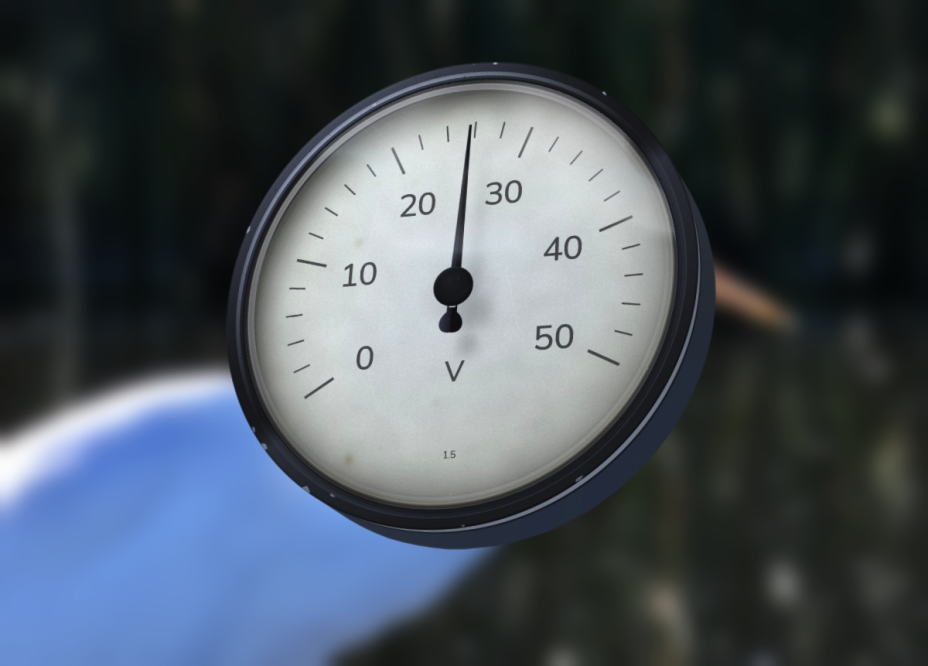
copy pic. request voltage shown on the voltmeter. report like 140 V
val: 26 V
